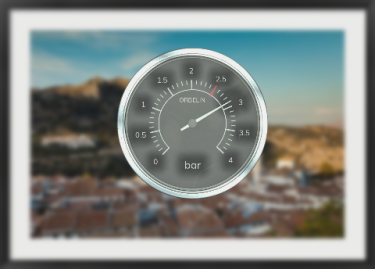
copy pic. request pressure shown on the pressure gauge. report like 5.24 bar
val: 2.9 bar
